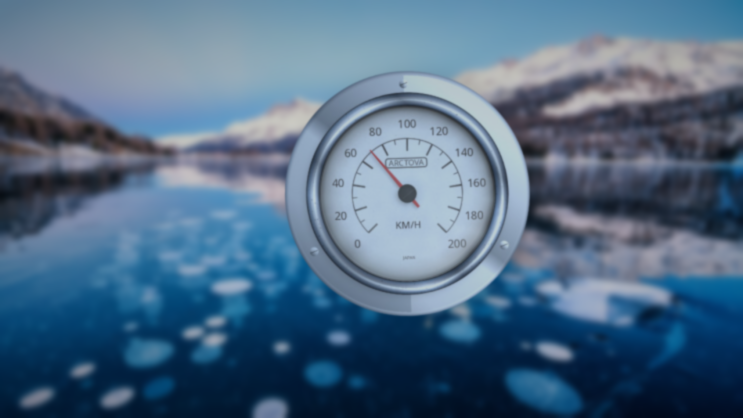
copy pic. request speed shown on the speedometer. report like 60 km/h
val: 70 km/h
